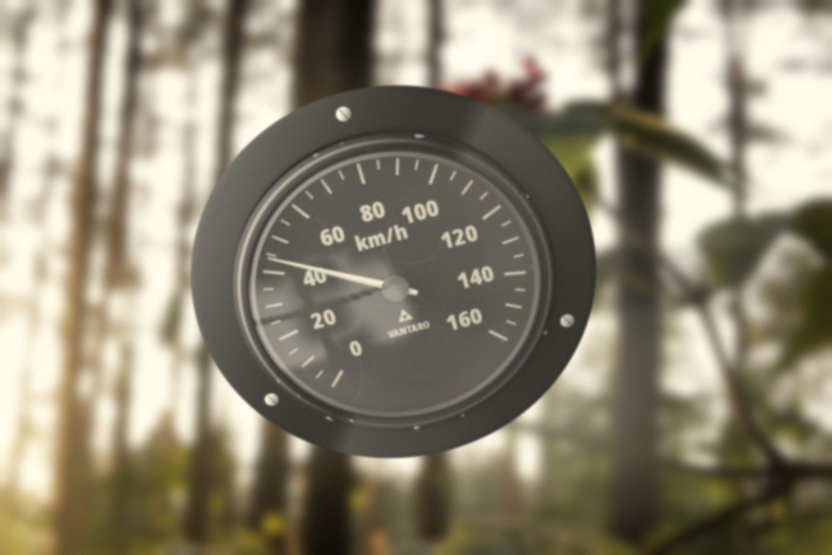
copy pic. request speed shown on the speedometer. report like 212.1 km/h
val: 45 km/h
